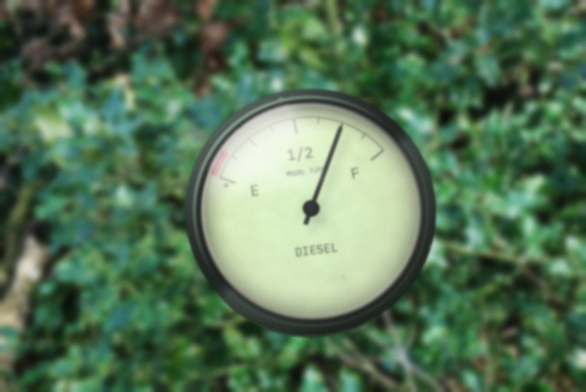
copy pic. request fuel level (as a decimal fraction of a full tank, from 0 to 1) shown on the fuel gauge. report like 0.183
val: 0.75
